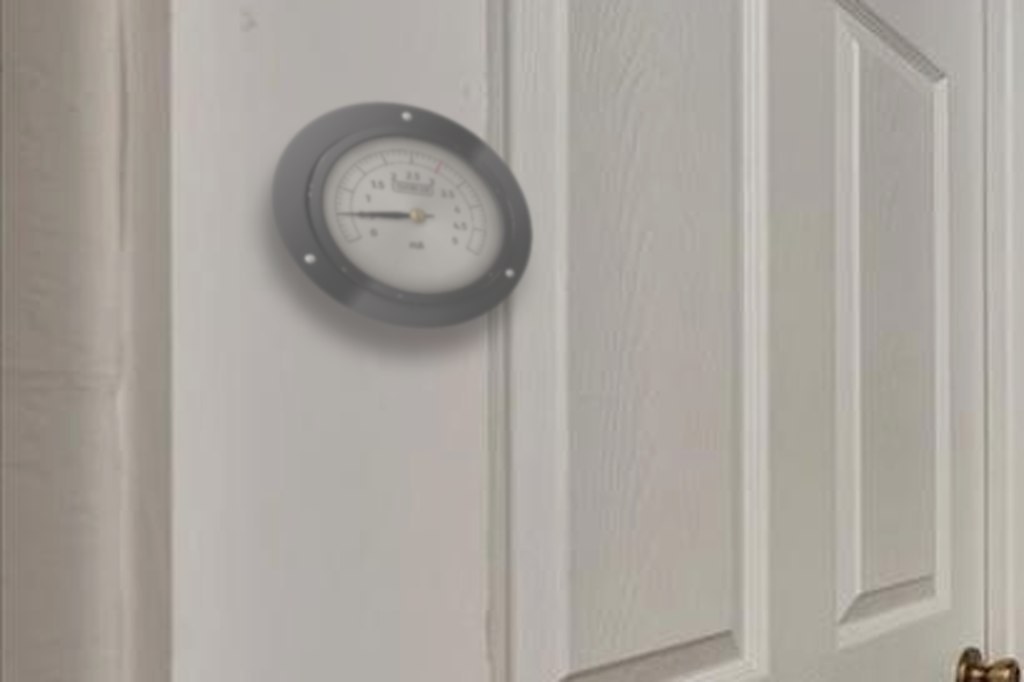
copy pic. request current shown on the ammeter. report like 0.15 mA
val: 0.5 mA
